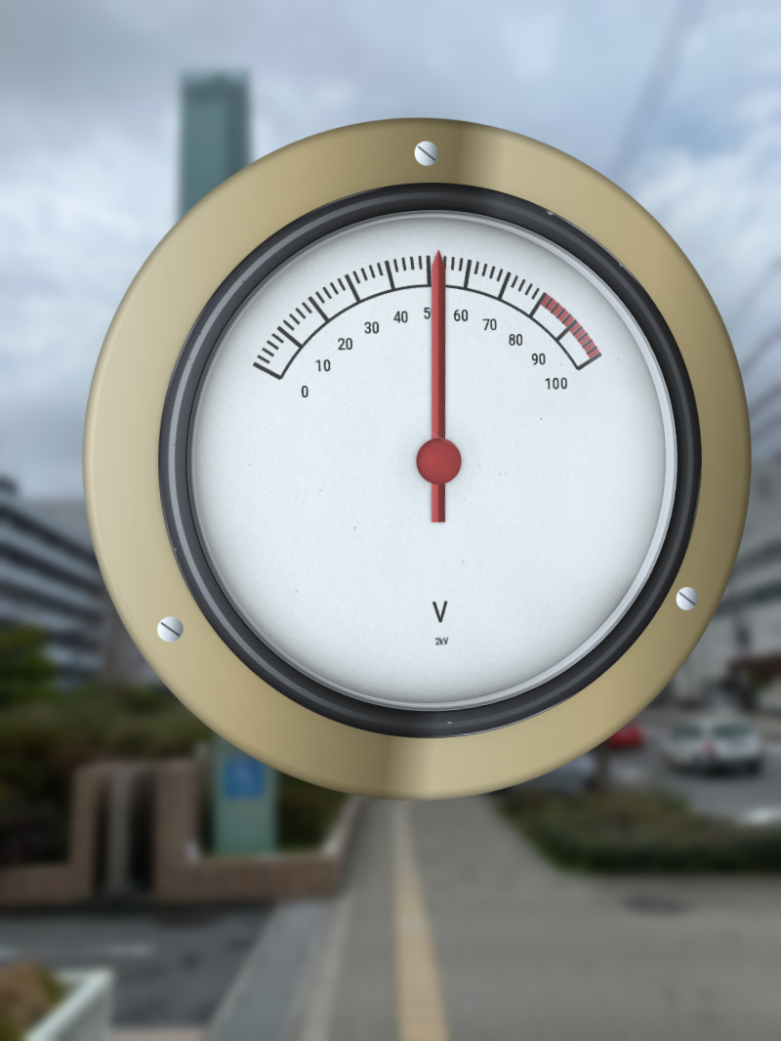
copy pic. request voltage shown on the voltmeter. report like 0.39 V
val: 52 V
